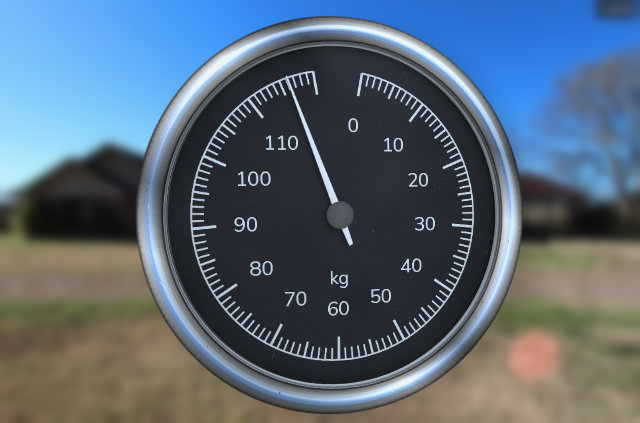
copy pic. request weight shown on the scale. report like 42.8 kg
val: 116 kg
